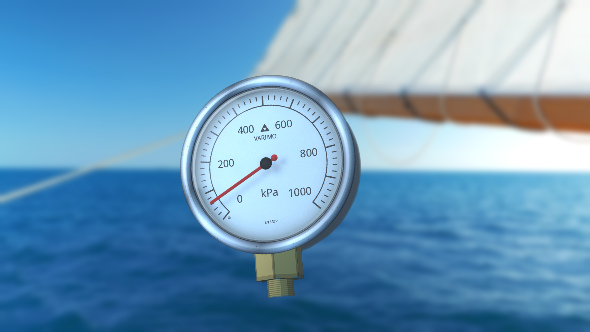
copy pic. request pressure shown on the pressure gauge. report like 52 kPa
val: 60 kPa
